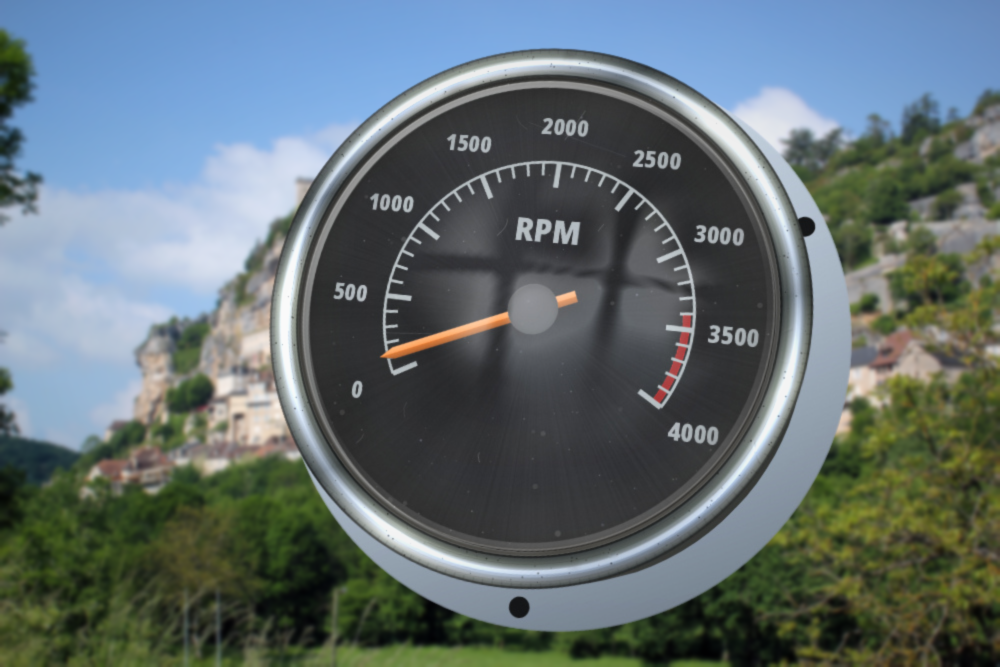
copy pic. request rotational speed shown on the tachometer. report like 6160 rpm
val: 100 rpm
